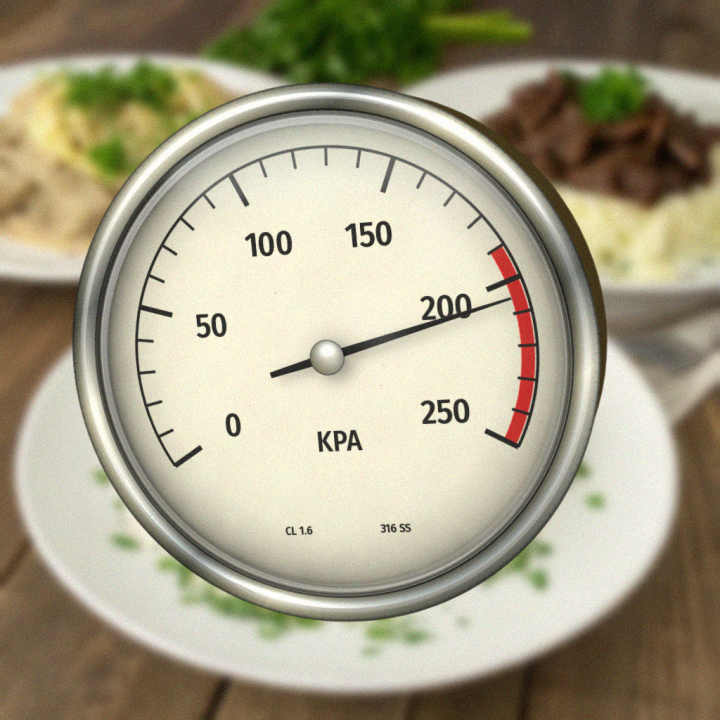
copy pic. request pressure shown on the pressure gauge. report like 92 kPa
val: 205 kPa
